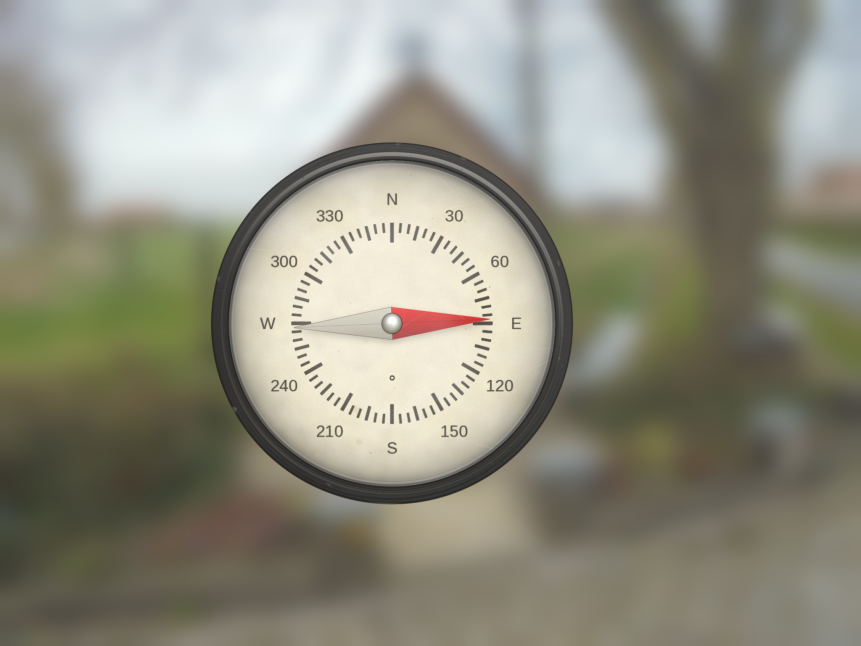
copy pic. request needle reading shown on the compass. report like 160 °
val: 87.5 °
